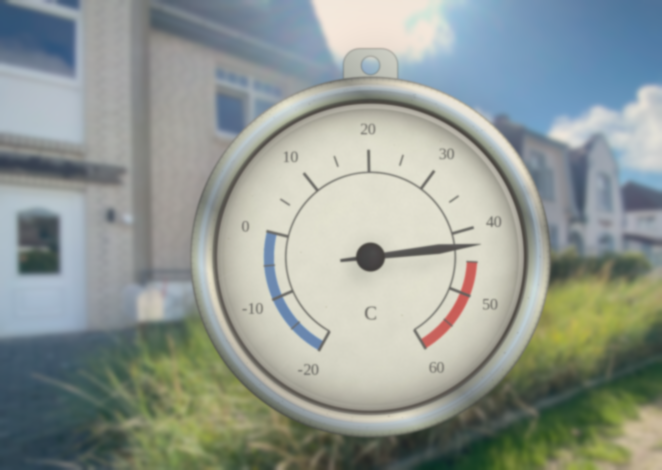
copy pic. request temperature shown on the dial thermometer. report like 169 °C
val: 42.5 °C
